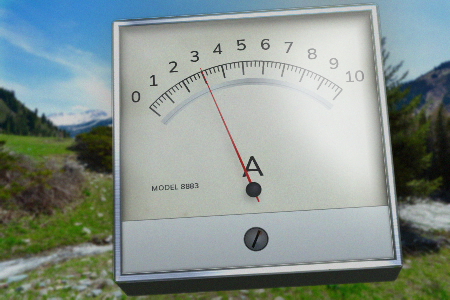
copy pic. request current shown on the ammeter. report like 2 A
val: 3 A
